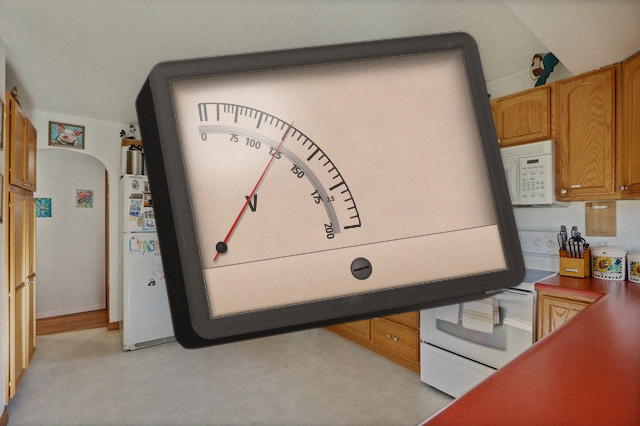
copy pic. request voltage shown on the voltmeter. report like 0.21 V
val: 125 V
